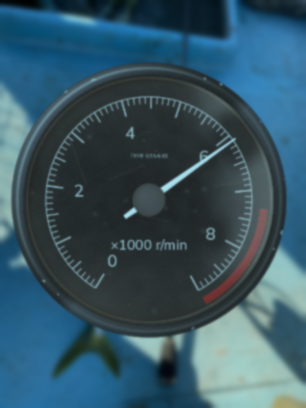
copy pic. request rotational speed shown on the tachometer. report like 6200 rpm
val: 6100 rpm
